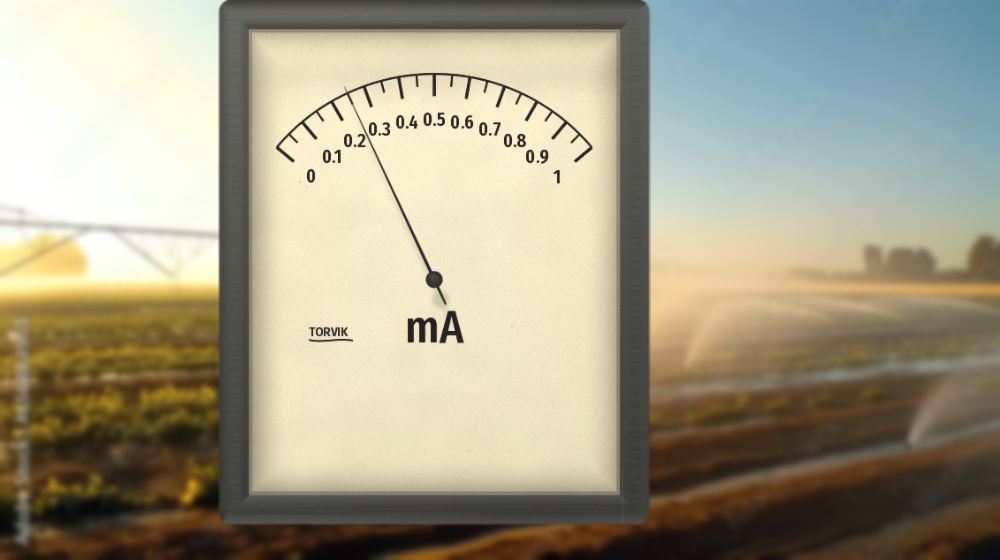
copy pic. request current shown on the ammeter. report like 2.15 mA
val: 0.25 mA
